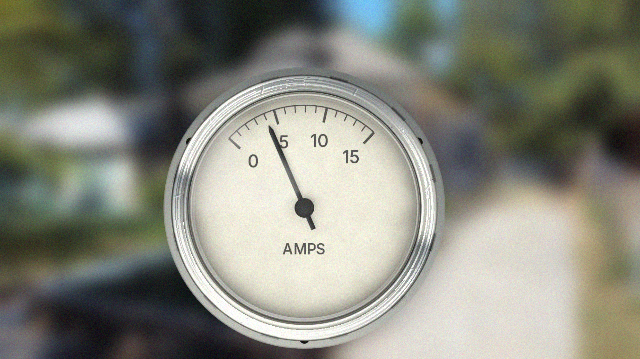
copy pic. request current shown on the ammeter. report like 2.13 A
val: 4 A
